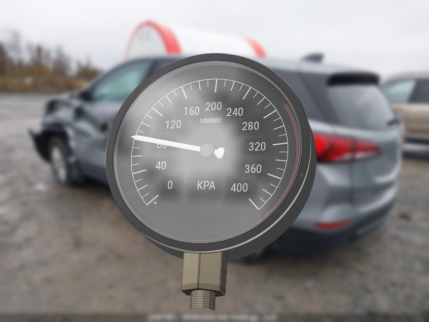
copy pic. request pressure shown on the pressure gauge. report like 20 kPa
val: 80 kPa
